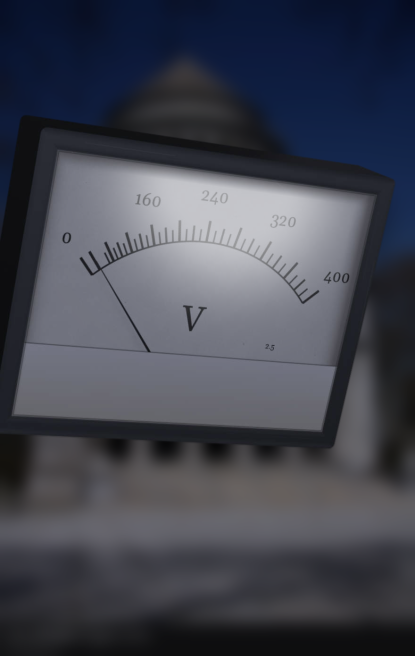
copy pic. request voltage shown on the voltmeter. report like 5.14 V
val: 40 V
